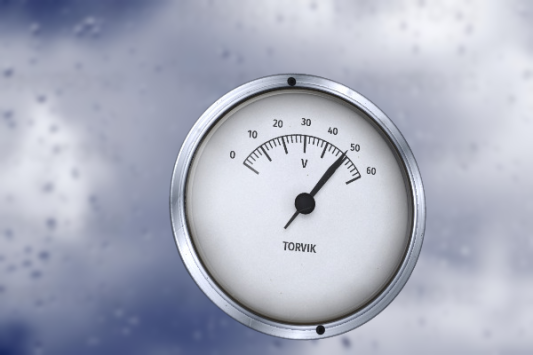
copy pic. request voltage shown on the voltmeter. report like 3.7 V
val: 48 V
